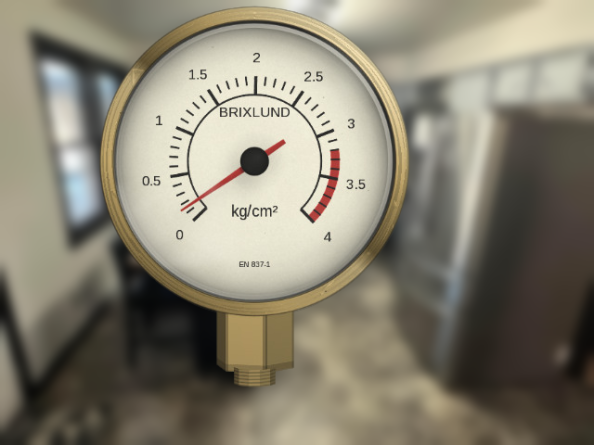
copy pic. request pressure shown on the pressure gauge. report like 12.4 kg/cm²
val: 0.15 kg/cm²
